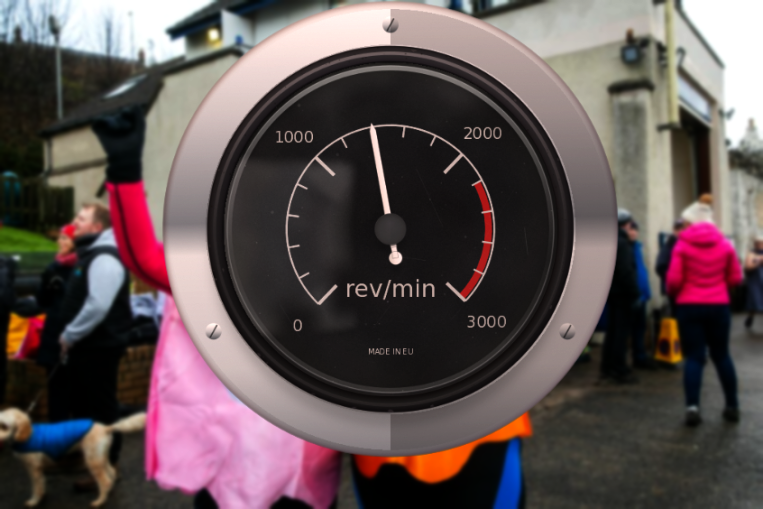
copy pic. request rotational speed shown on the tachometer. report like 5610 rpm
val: 1400 rpm
